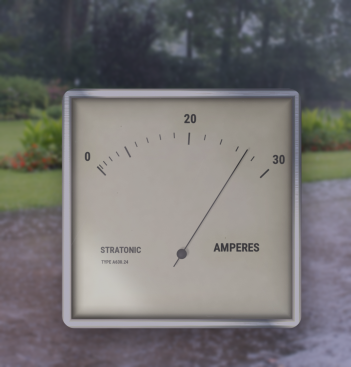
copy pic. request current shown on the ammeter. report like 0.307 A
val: 27 A
